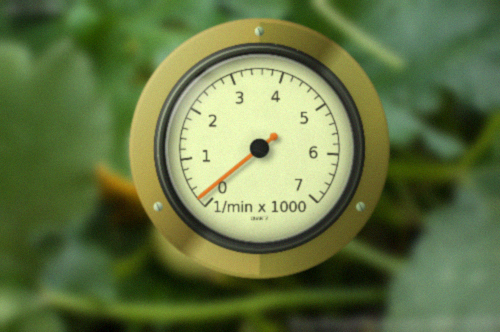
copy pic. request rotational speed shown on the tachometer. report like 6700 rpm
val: 200 rpm
